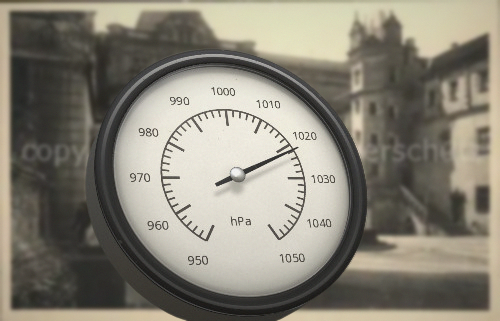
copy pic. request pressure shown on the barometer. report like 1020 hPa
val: 1022 hPa
